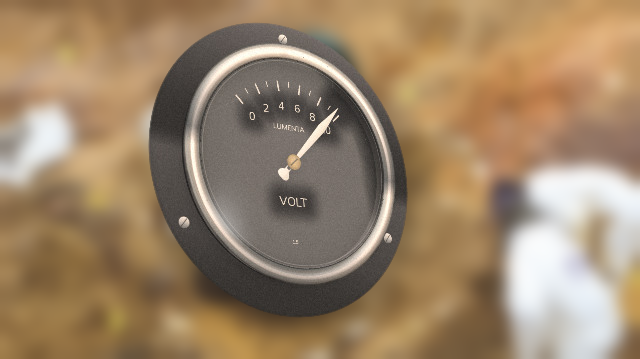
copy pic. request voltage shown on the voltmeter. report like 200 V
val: 9.5 V
